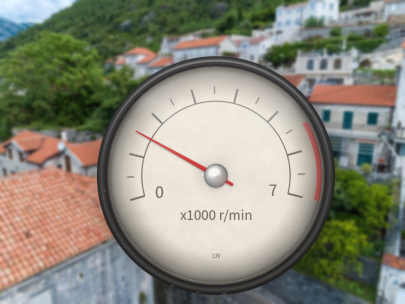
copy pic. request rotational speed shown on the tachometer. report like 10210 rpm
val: 1500 rpm
